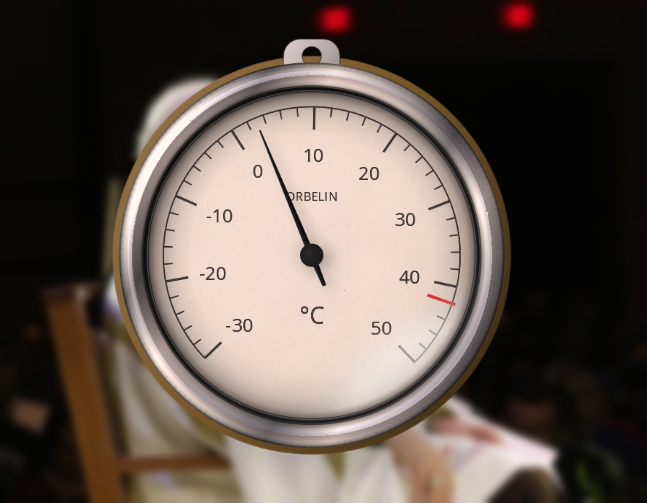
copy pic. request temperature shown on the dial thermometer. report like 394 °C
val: 3 °C
